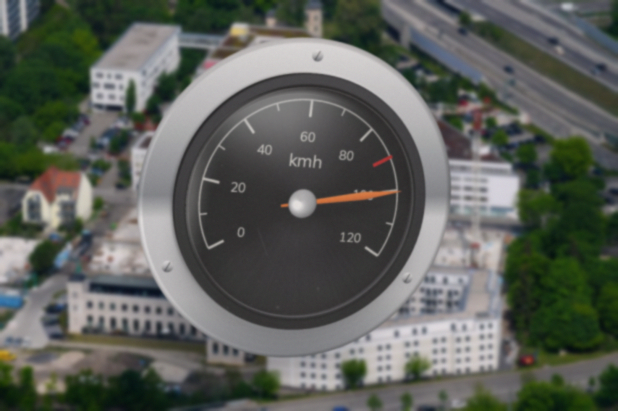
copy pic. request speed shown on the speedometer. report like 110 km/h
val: 100 km/h
